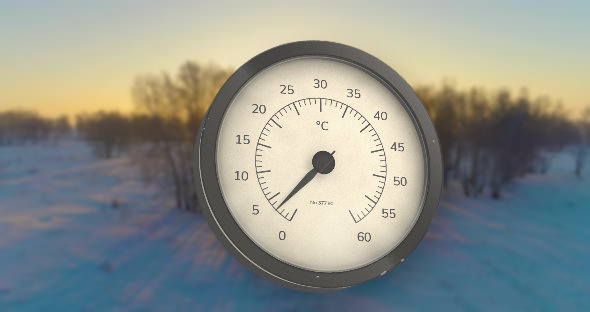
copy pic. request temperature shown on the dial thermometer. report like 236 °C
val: 3 °C
